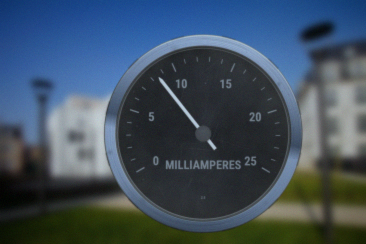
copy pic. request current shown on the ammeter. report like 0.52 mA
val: 8.5 mA
